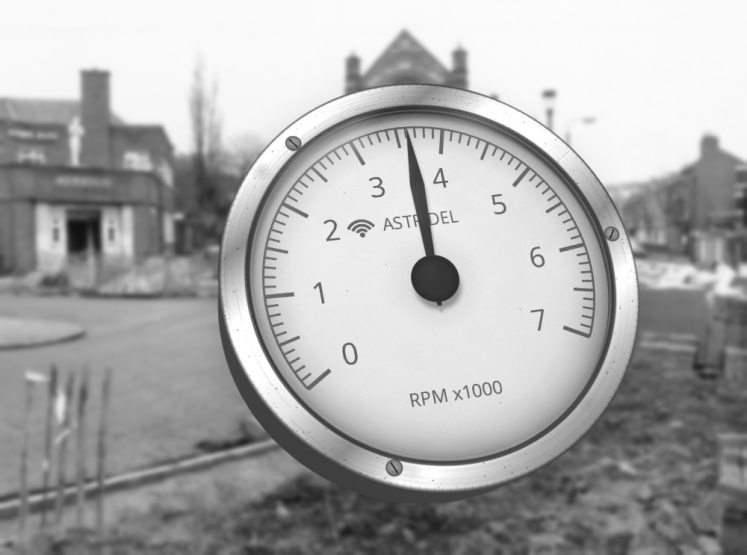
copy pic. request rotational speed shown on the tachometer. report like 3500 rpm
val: 3600 rpm
